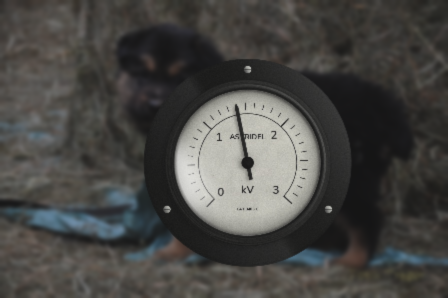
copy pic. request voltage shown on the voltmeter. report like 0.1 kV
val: 1.4 kV
